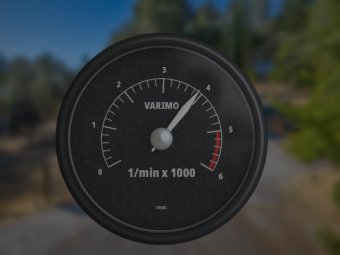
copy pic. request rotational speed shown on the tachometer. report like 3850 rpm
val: 3900 rpm
